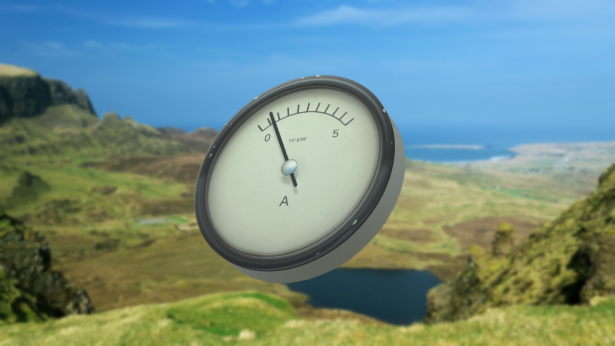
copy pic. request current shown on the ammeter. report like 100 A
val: 0.75 A
